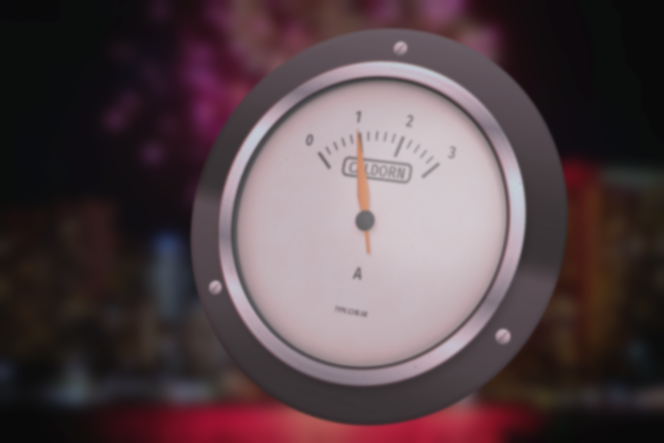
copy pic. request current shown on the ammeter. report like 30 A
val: 1 A
